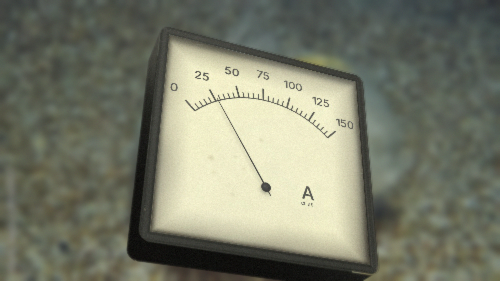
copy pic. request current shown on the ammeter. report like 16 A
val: 25 A
